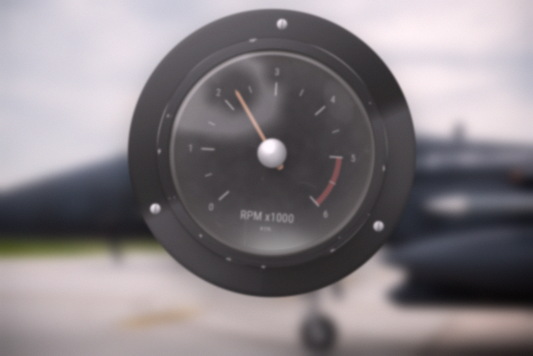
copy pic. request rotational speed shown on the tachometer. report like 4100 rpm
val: 2250 rpm
